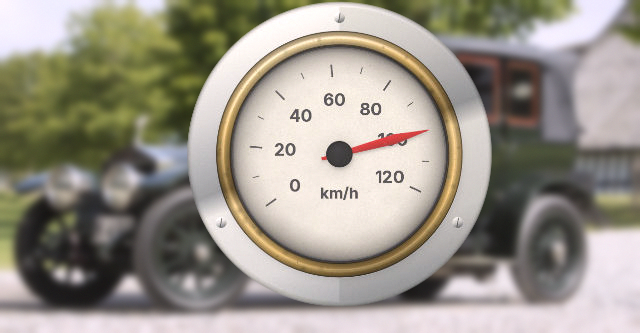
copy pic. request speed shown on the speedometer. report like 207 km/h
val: 100 km/h
